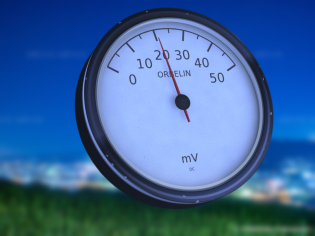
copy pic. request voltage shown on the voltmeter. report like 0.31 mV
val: 20 mV
